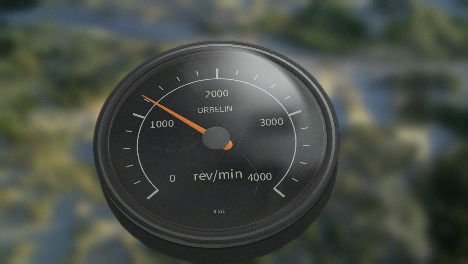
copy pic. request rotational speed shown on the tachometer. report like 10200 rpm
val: 1200 rpm
